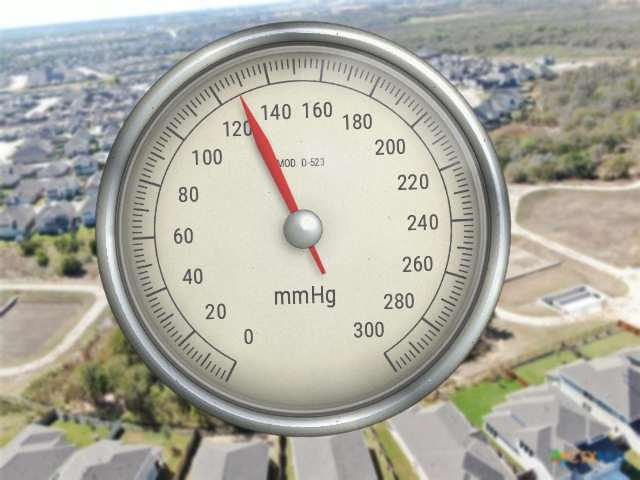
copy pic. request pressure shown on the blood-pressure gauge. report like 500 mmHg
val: 128 mmHg
